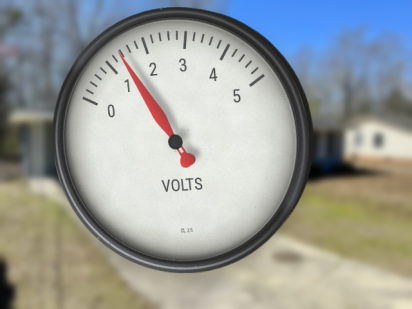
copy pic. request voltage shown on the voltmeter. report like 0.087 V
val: 1.4 V
